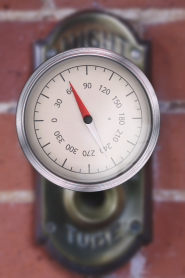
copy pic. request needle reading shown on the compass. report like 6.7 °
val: 65 °
